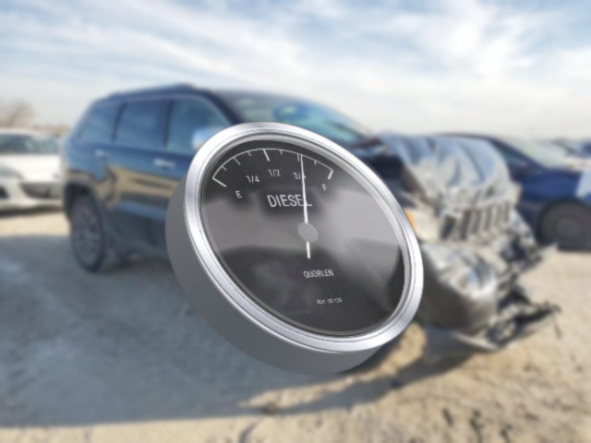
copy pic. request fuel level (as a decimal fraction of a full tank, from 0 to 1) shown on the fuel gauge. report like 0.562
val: 0.75
